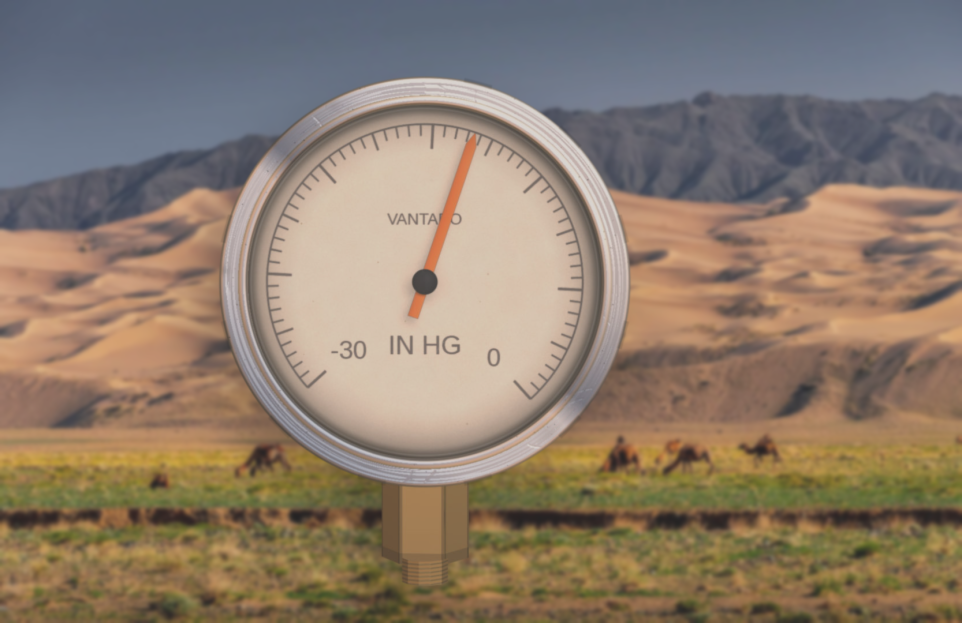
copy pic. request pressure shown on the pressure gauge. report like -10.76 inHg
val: -13.25 inHg
